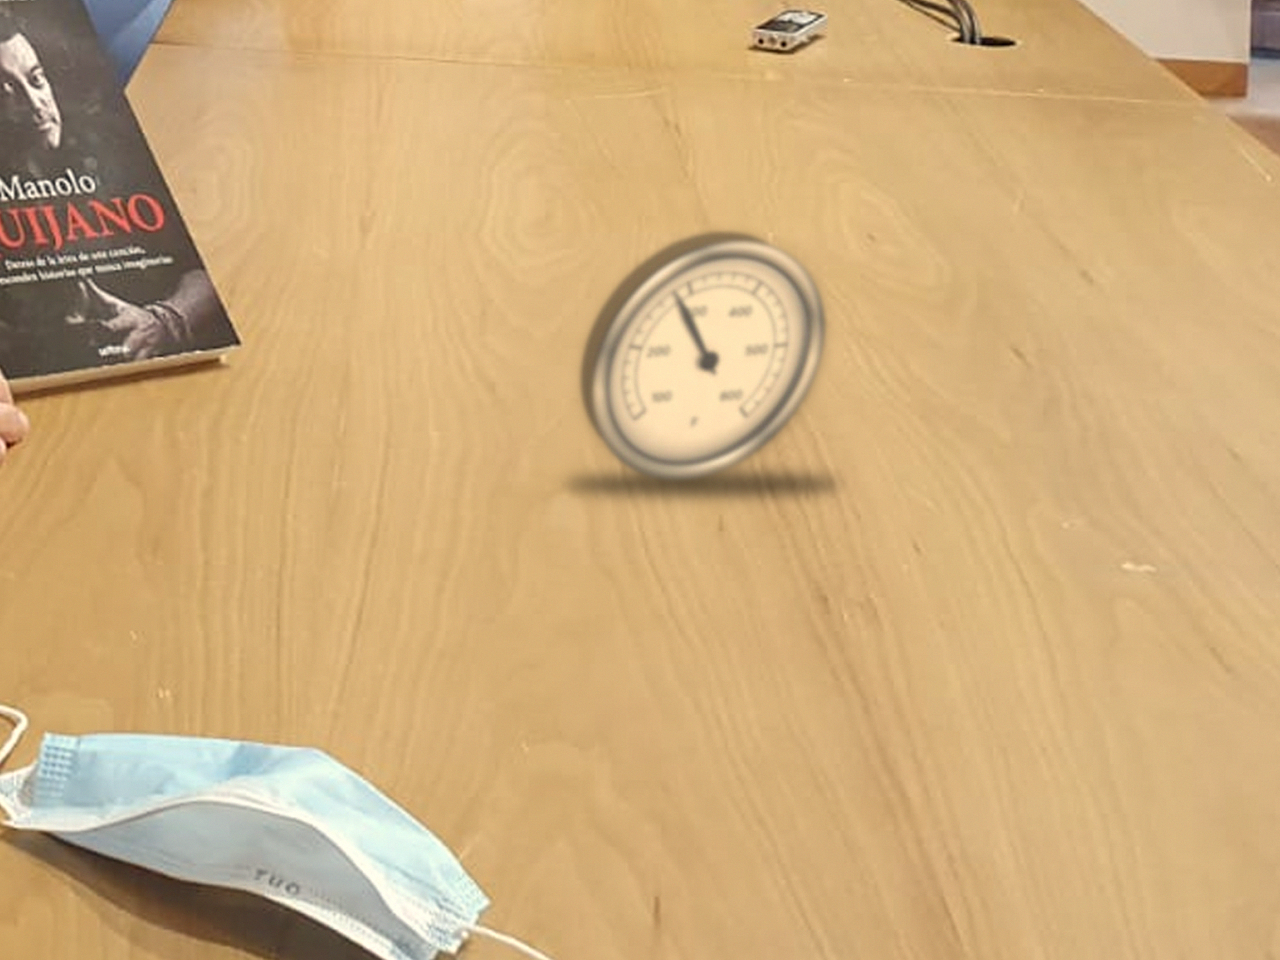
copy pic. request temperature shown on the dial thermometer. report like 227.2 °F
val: 280 °F
